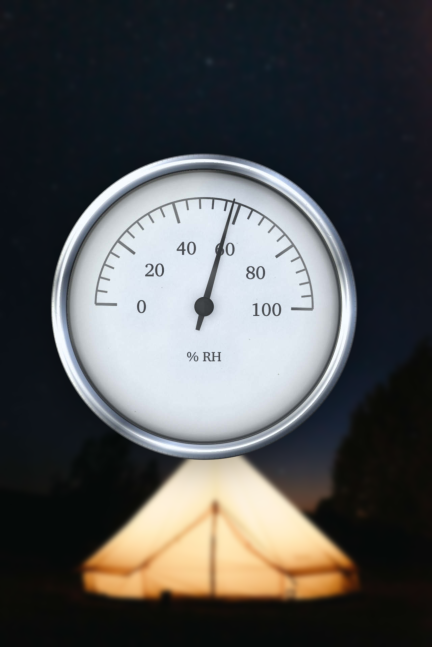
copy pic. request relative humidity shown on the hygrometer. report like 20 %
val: 58 %
